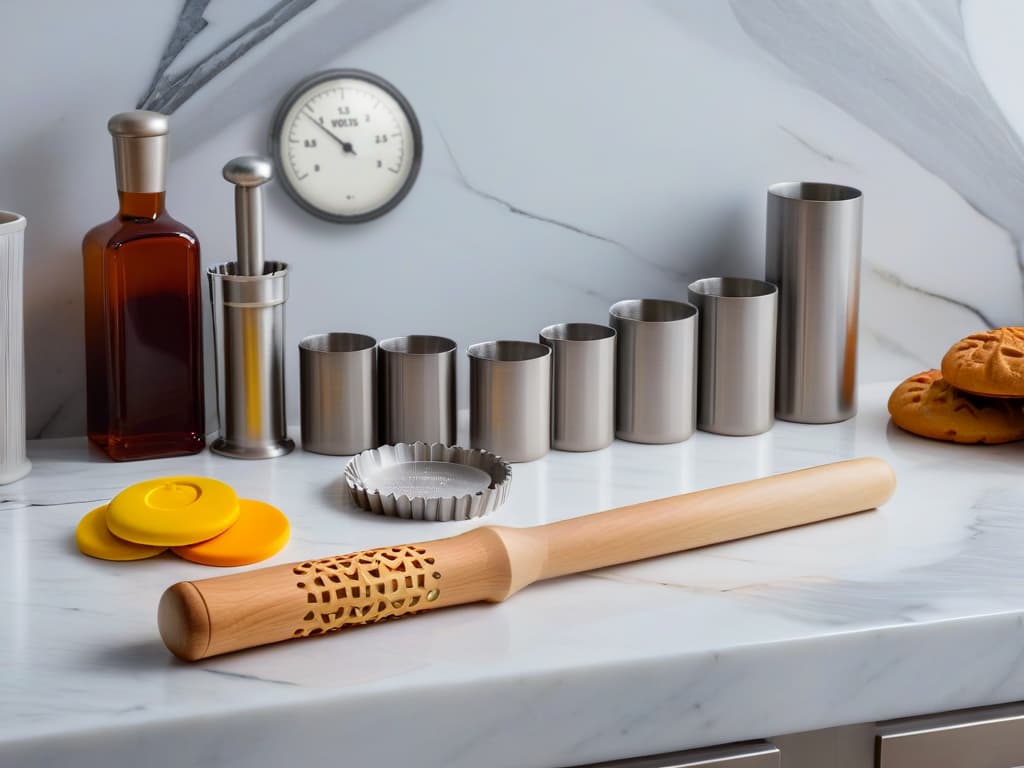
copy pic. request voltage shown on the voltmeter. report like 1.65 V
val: 0.9 V
